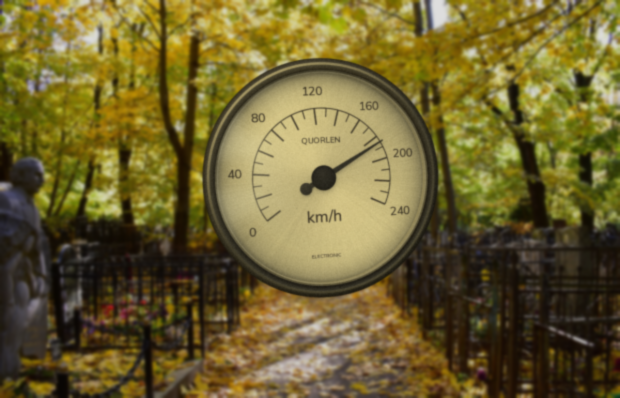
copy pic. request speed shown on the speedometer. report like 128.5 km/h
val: 185 km/h
